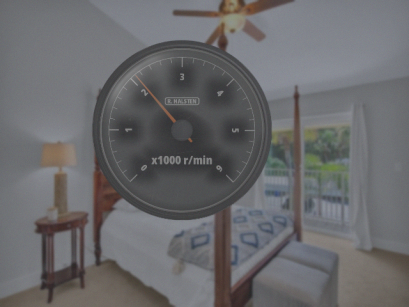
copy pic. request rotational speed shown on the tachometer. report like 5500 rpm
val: 2100 rpm
